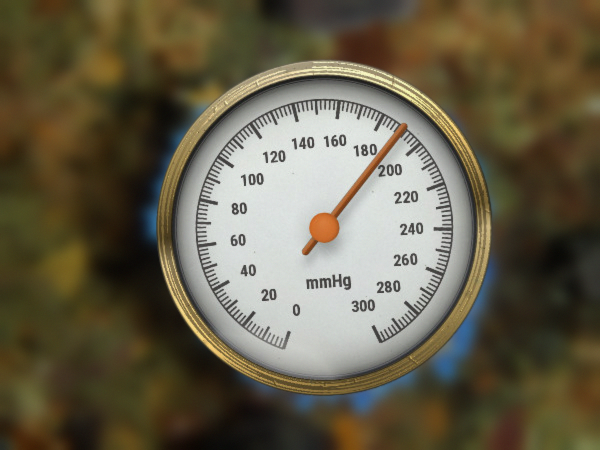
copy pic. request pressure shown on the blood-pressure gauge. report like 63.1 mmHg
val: 190 mmHg
